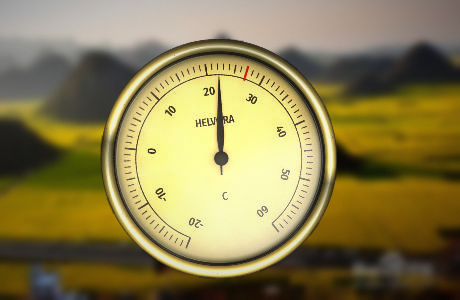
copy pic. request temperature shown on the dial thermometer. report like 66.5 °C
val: 22 °C
